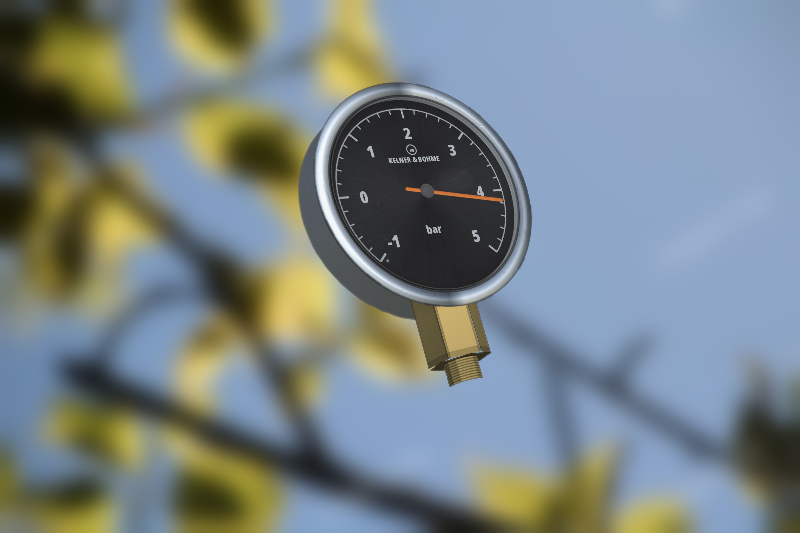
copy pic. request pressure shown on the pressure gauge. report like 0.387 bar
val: 4.2 bar
